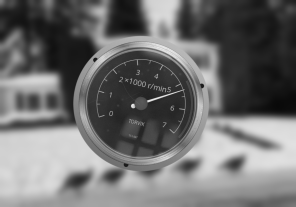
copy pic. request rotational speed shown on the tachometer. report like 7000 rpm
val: 5250 rpm
